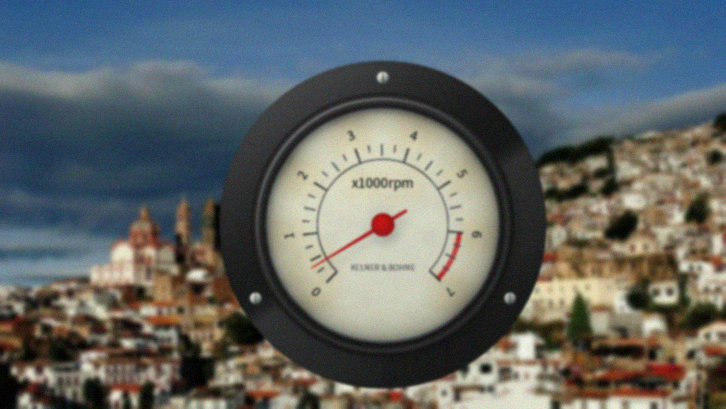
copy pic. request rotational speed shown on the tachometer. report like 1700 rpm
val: 375 rpm
